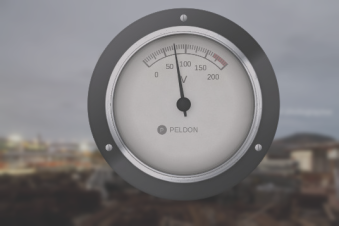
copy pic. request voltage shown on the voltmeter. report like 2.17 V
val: 75 V
